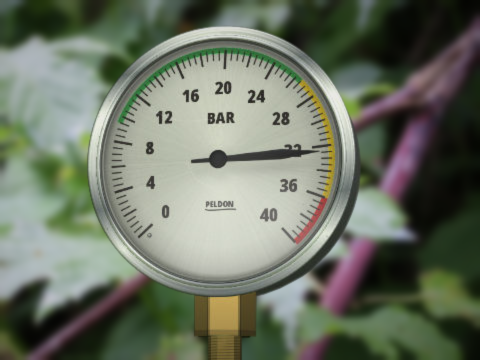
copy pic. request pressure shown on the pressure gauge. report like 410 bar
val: 32.5 bar
